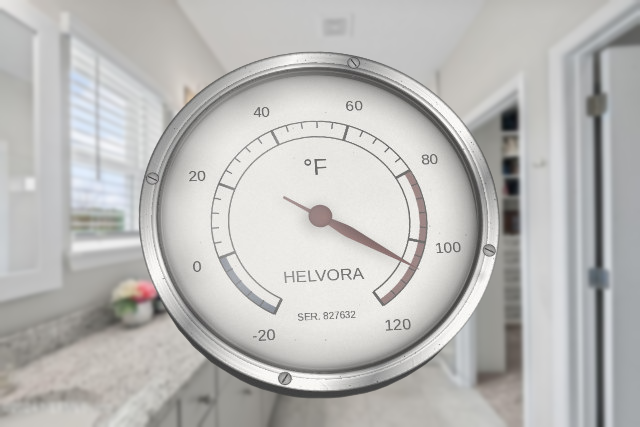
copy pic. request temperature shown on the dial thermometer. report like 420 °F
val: 108 °F
